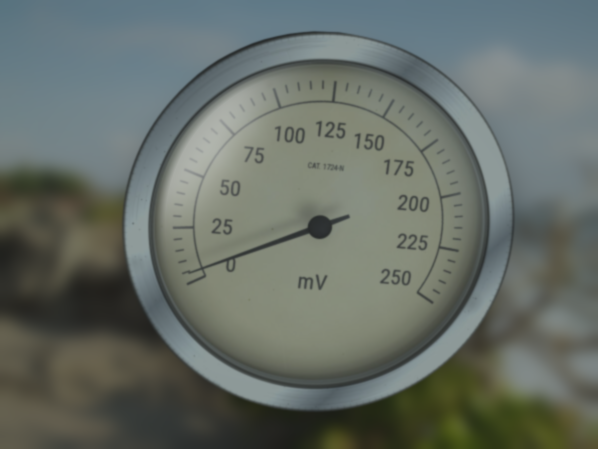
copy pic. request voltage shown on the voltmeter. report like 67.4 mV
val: 5 mV
